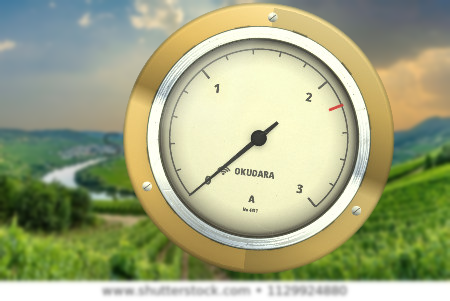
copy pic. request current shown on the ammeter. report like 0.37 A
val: 0 A
